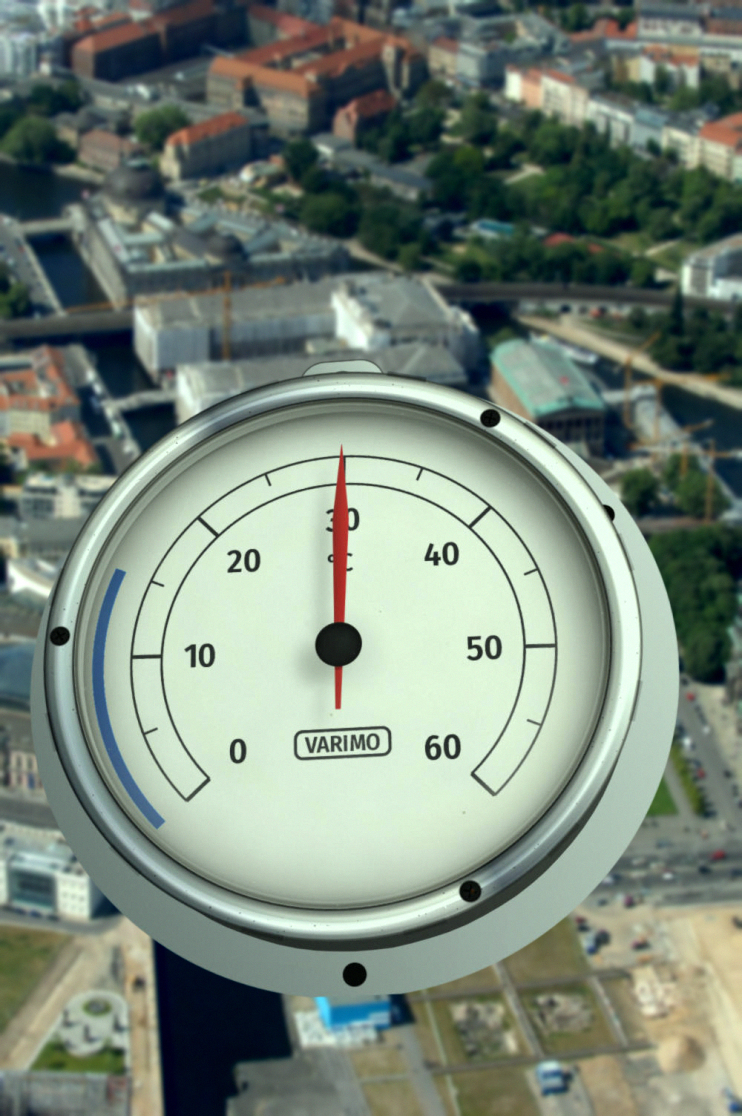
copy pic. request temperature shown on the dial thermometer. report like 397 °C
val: 30 °C
